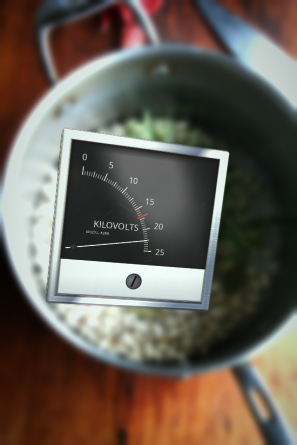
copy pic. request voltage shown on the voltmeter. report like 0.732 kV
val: 22.5 kV
